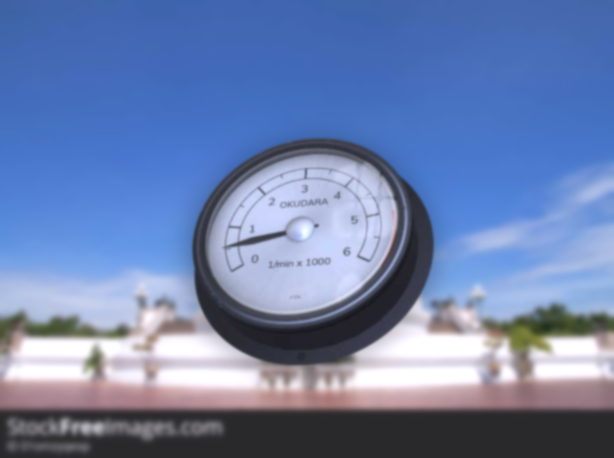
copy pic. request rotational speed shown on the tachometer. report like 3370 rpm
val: 500 rpm
